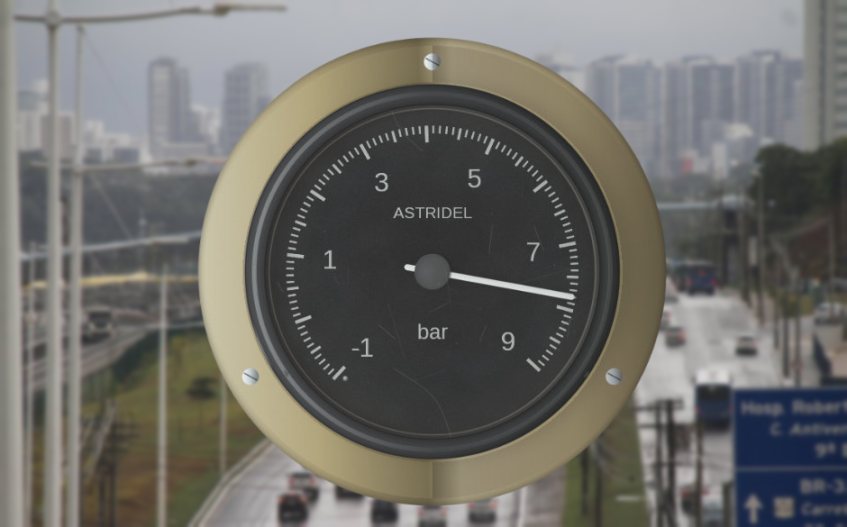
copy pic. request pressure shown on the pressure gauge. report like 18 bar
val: 7.8 bar
